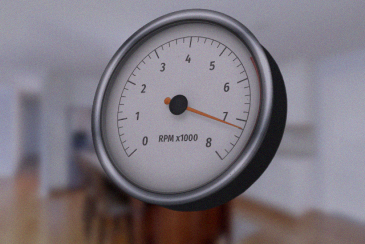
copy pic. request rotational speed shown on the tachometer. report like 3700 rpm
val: 7200 rpm
